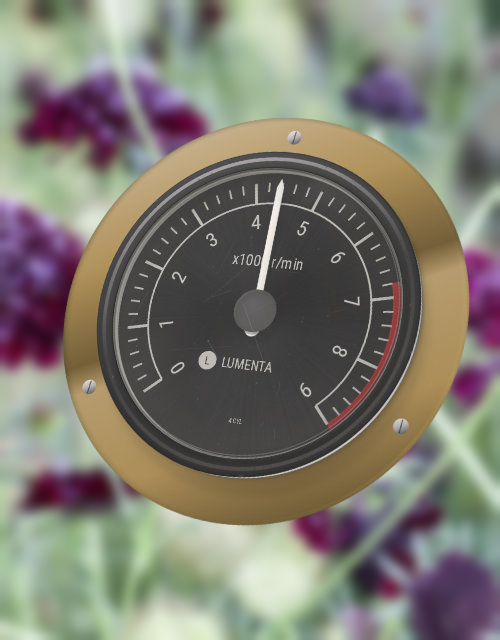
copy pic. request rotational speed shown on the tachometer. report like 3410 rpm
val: 4400 rpm
